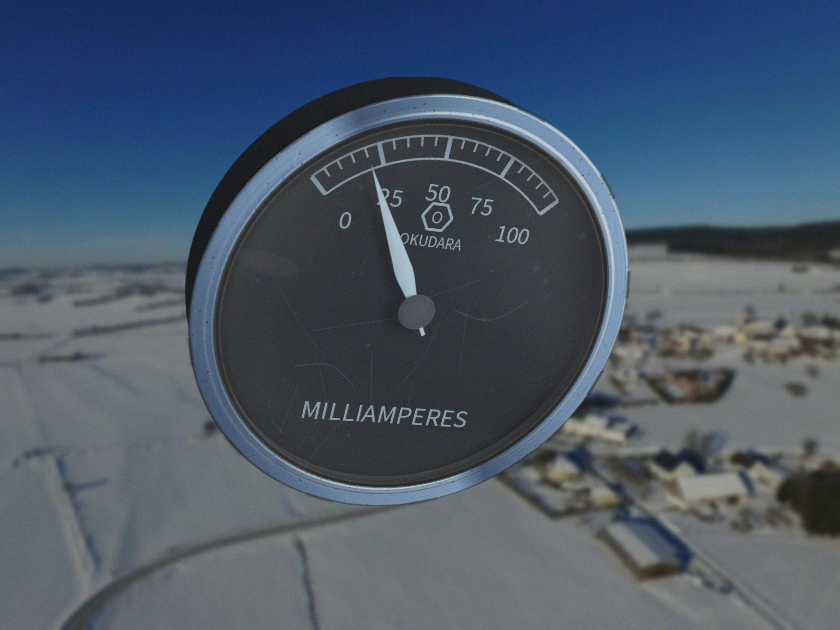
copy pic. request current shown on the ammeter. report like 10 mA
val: 20 mA
